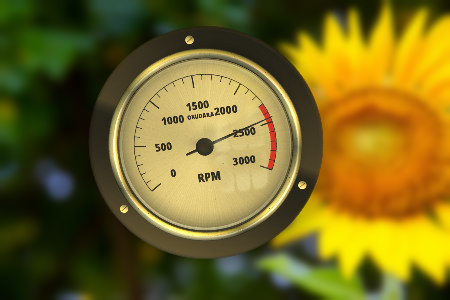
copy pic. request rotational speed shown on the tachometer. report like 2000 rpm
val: 2450 rpm
